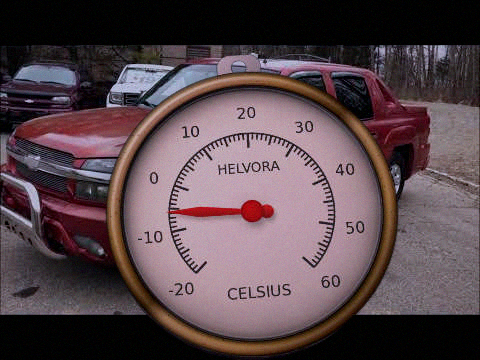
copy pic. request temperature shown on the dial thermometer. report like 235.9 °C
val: -6 °C
